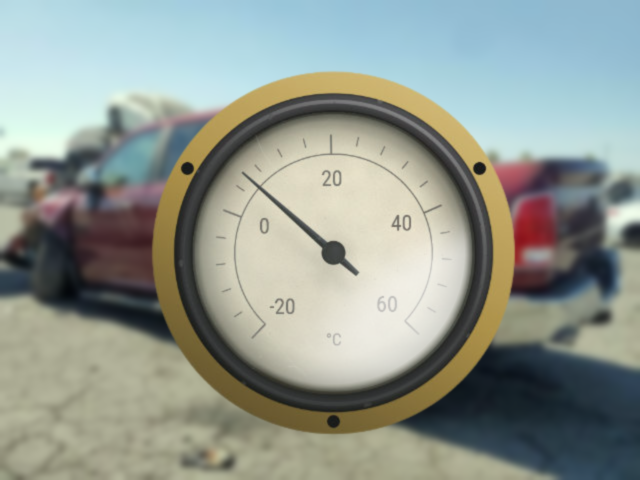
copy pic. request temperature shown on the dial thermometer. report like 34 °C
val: 6 °C
